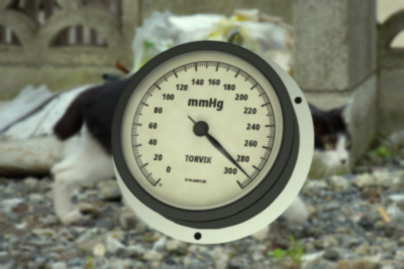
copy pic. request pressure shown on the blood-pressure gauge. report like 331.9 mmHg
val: 290 mmHg
